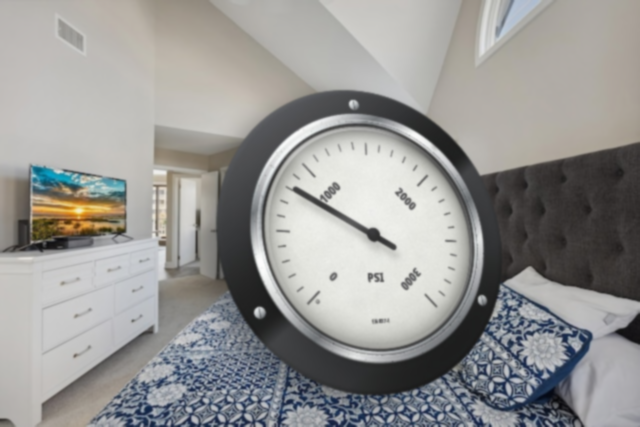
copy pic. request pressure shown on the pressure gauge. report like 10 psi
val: 800 psi
